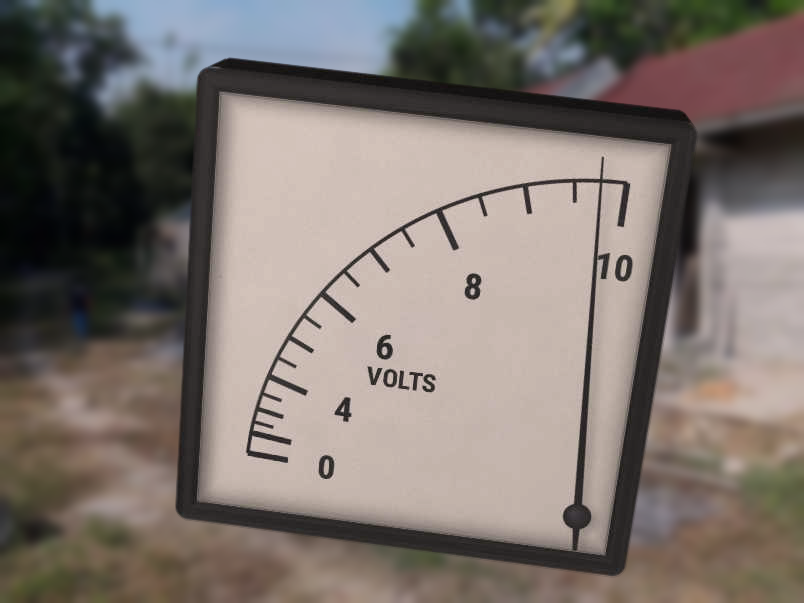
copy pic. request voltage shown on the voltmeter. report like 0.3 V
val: 9.75 V
